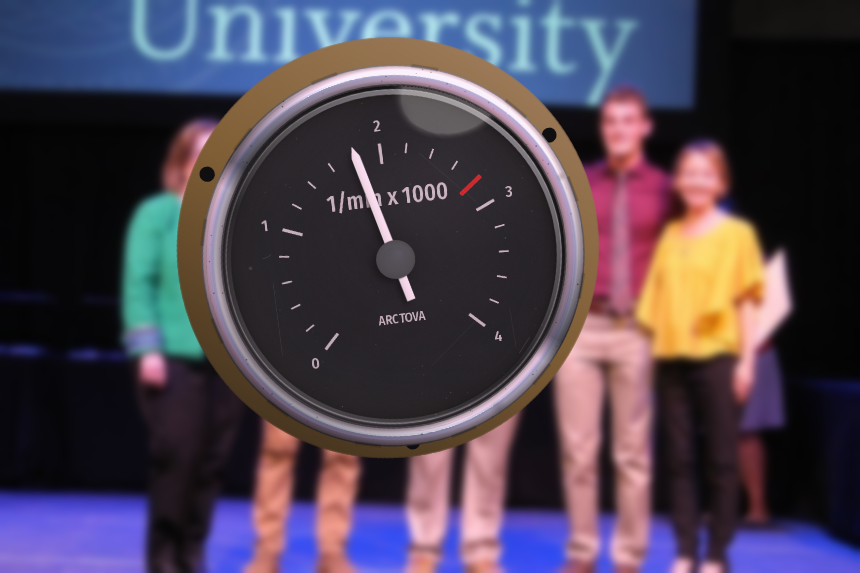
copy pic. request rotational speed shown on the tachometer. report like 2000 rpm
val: 1800 rpm
